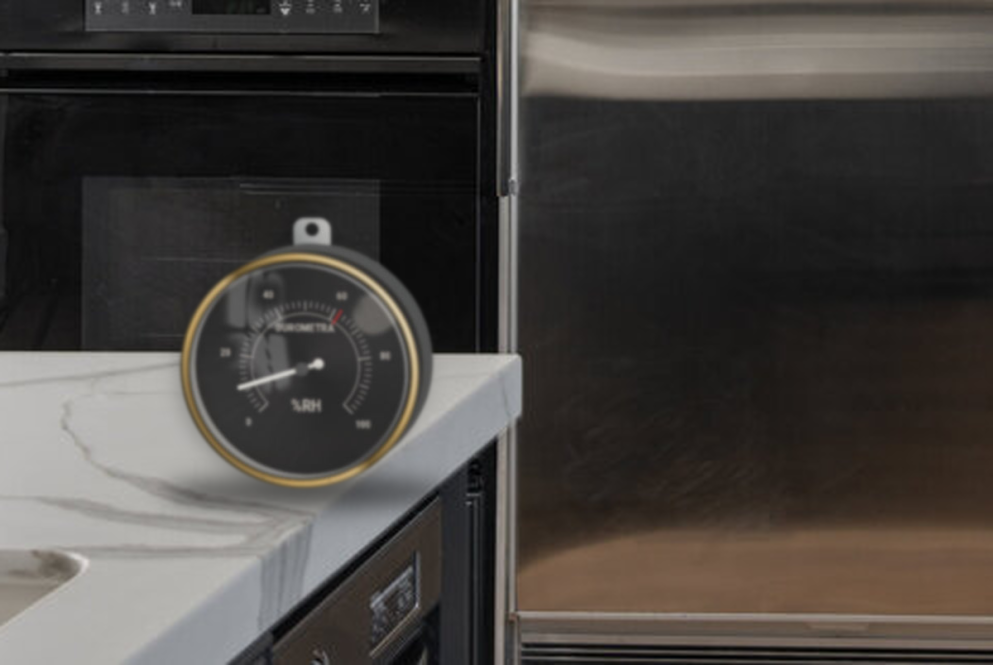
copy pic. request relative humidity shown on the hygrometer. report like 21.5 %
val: 10 %
